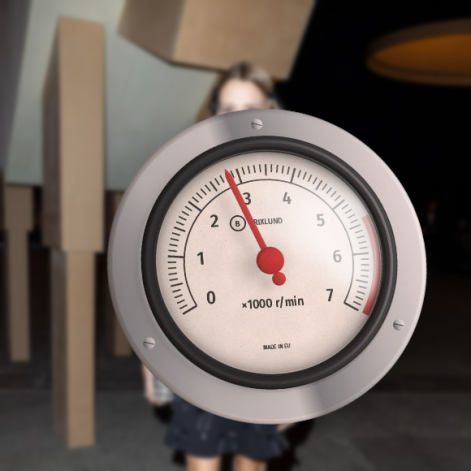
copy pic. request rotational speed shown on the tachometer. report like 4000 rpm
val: 2800 rpm
